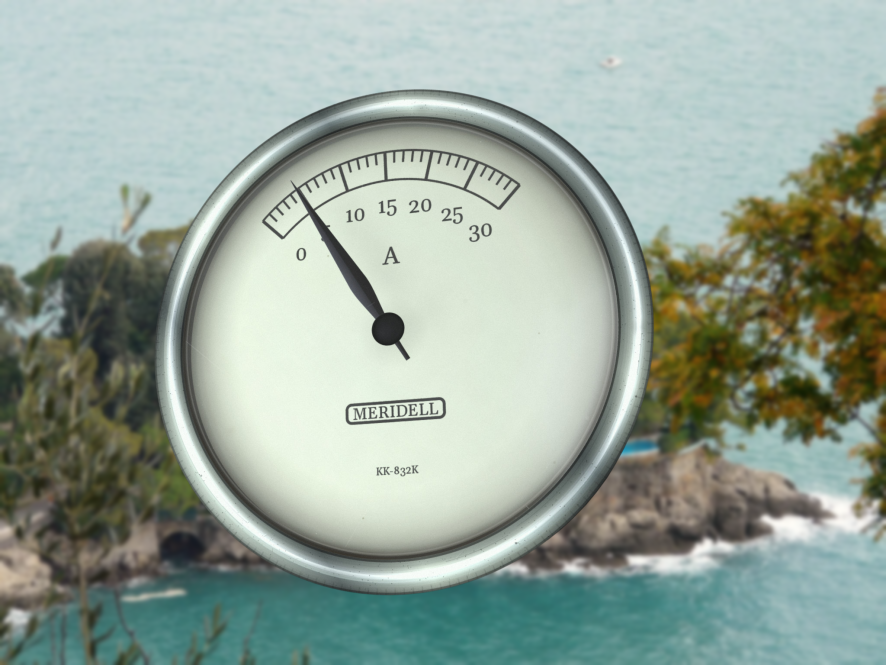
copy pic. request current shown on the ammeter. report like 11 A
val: 5 A
